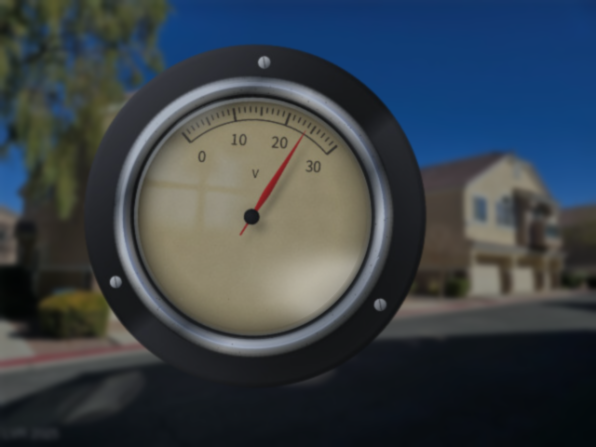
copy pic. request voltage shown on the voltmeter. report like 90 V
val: 24 V
